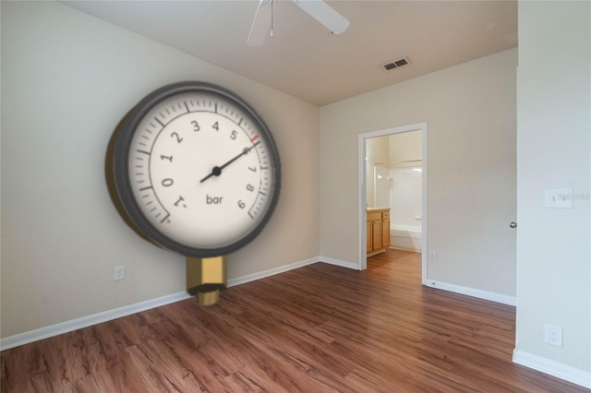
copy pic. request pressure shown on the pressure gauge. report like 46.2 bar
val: 6 bar
